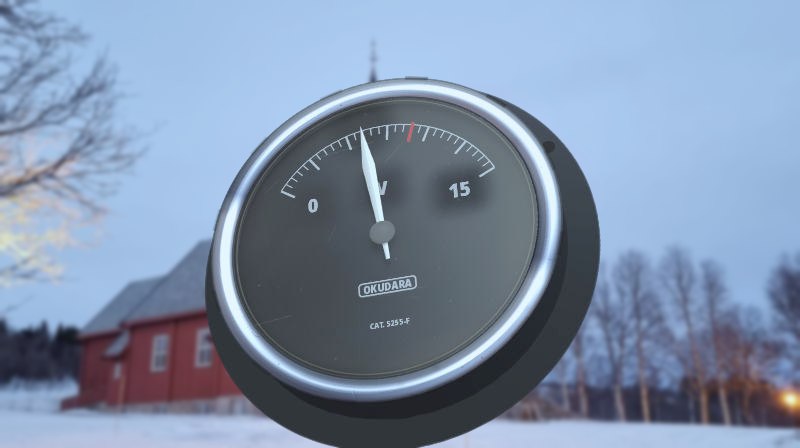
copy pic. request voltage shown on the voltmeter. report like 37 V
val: 6 V
